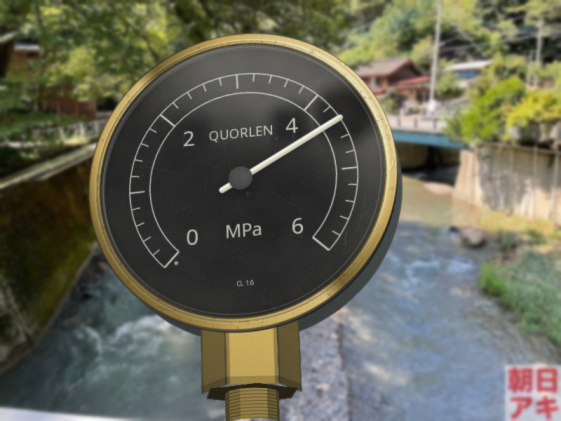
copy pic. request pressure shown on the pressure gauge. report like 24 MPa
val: 4.4 MPa
